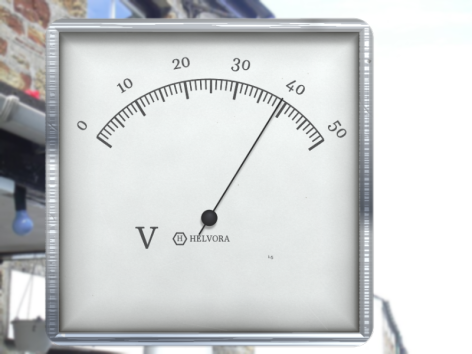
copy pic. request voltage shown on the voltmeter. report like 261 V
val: 39 V
